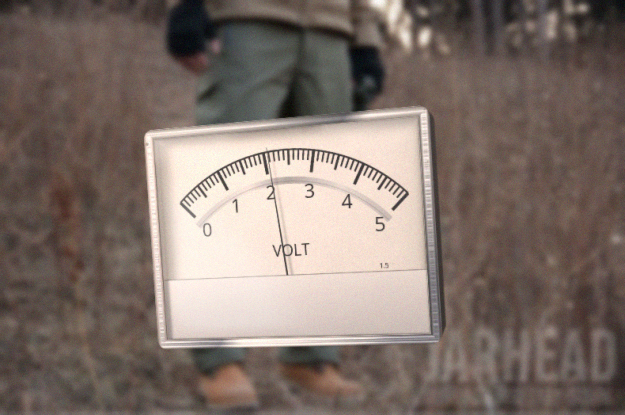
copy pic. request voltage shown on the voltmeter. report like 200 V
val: 2.1 V
